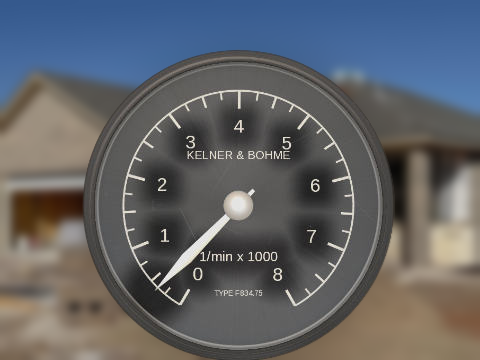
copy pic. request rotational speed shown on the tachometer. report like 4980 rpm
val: 375 rpm
